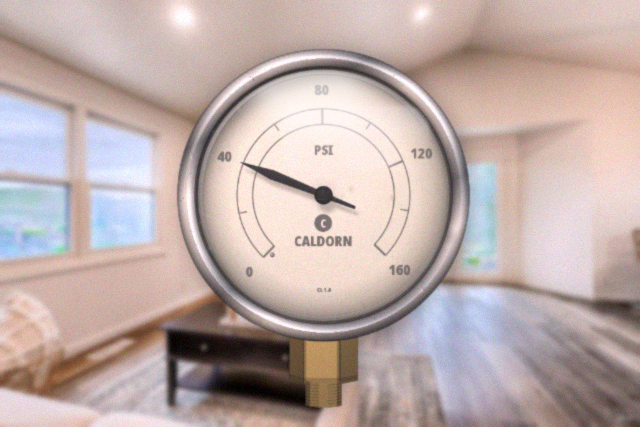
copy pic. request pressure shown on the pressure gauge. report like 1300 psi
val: 40 psi
